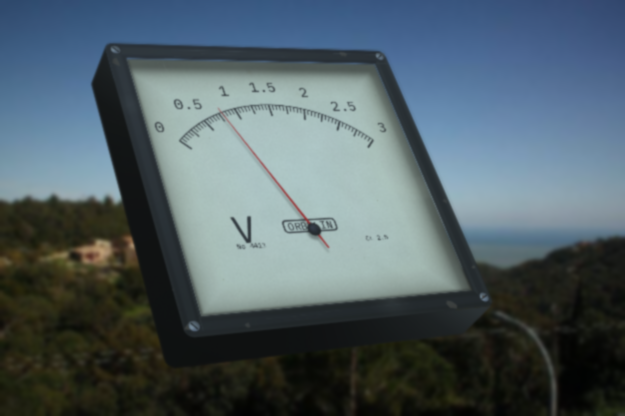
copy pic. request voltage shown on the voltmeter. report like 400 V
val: 0.75 V
